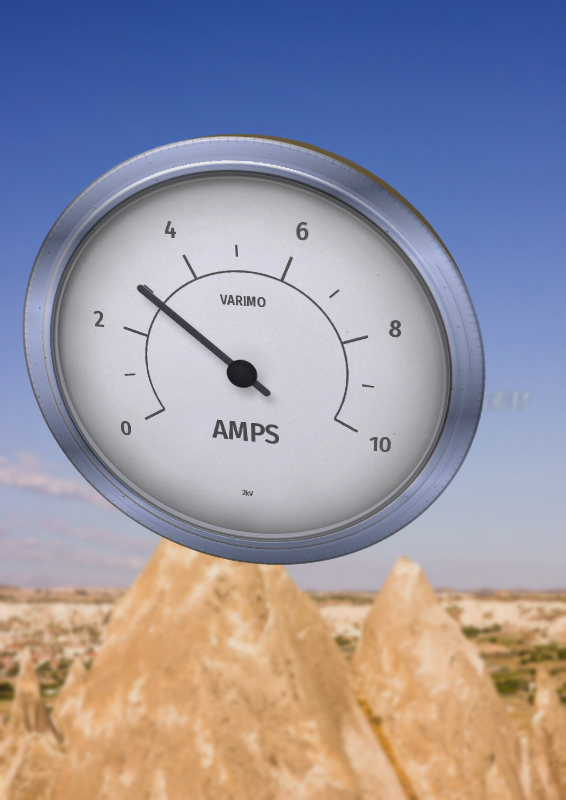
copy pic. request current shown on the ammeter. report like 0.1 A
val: 3 A
